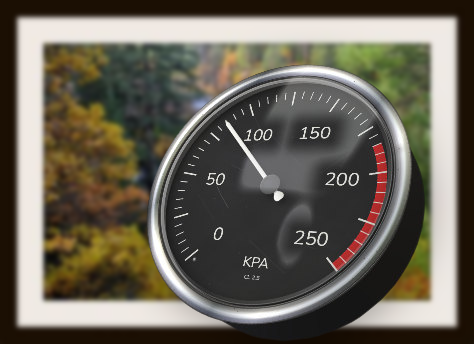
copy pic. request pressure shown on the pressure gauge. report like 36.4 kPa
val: 85 kPa
